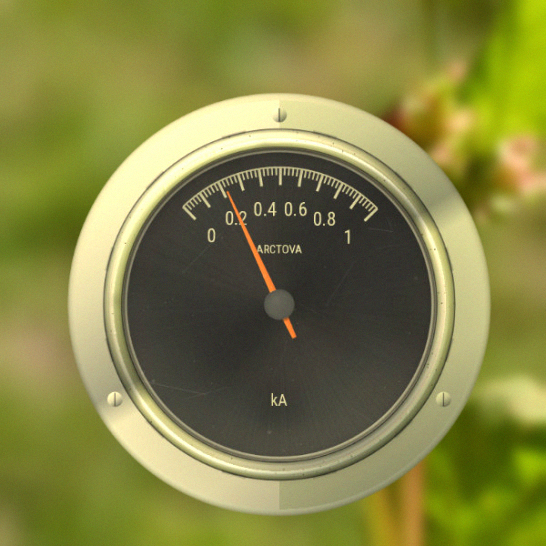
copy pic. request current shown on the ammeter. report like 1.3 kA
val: 0.22 kA
